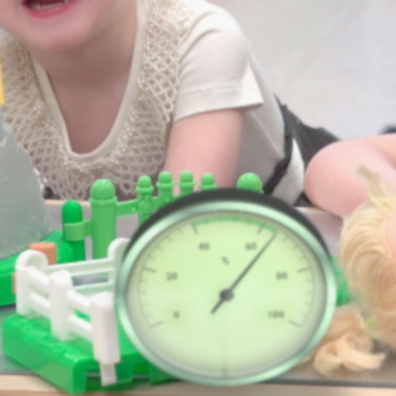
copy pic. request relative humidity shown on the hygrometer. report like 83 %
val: 64 %
